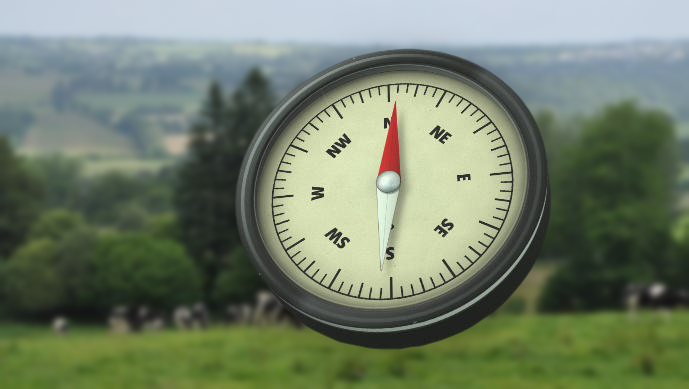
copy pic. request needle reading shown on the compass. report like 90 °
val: 5 °
